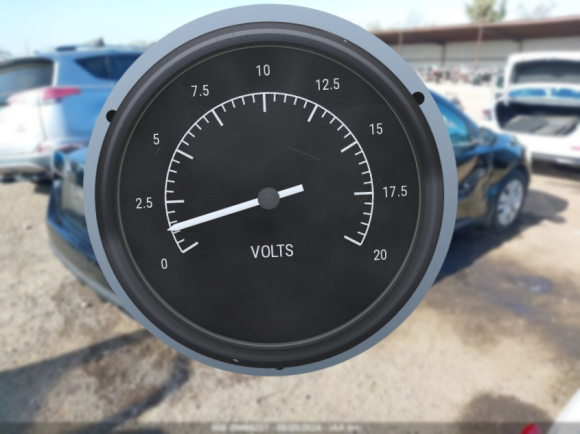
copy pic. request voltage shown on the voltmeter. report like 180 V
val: 1.25 V
